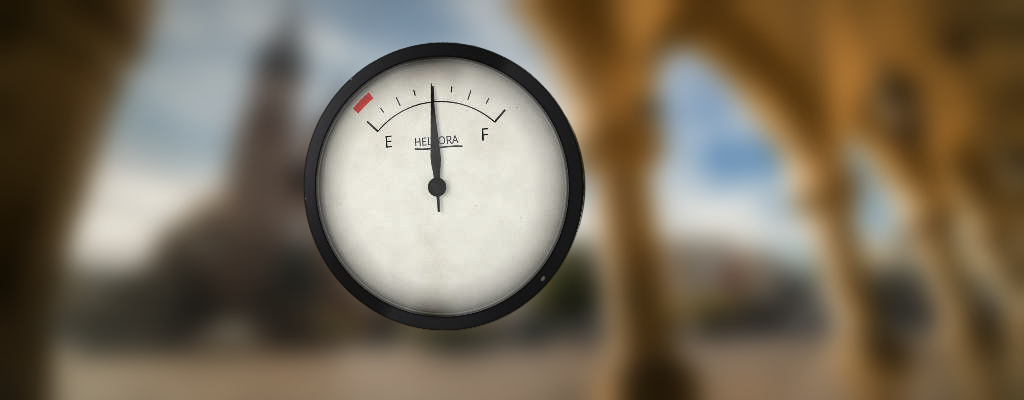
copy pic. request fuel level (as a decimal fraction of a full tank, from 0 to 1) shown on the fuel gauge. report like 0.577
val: 0.5
